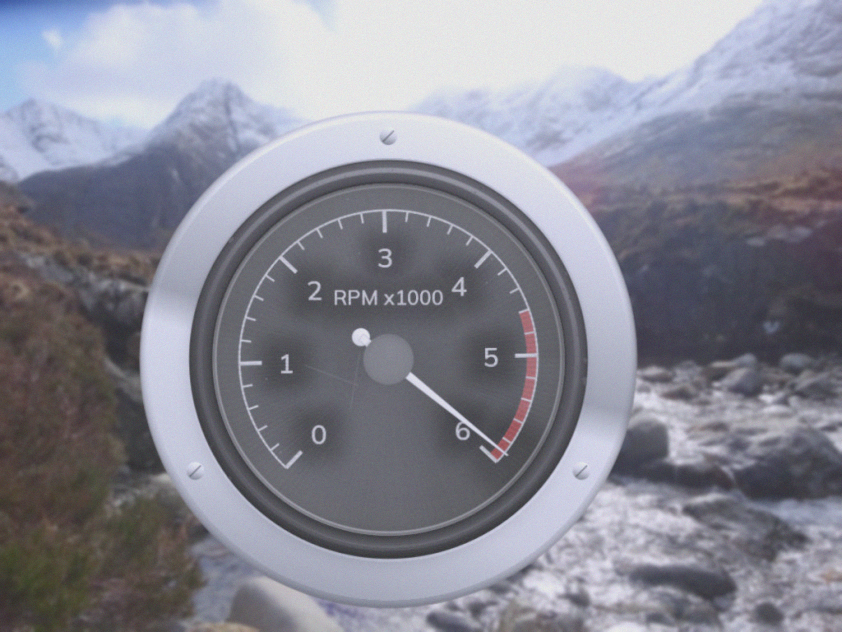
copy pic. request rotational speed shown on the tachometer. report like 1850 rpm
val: 5900 rpm
